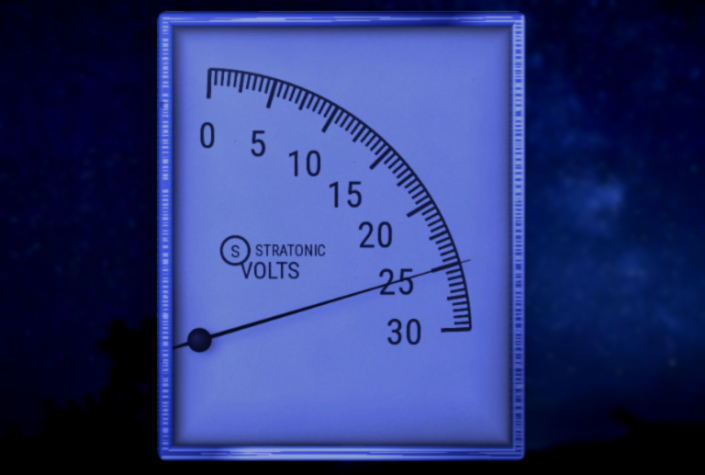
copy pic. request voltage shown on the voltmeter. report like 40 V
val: 25 V
